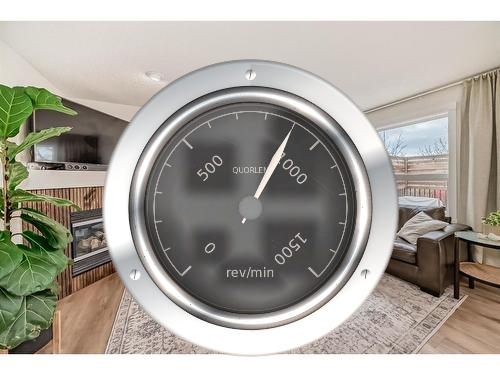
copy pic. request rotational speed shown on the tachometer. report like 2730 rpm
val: 900 rpm
